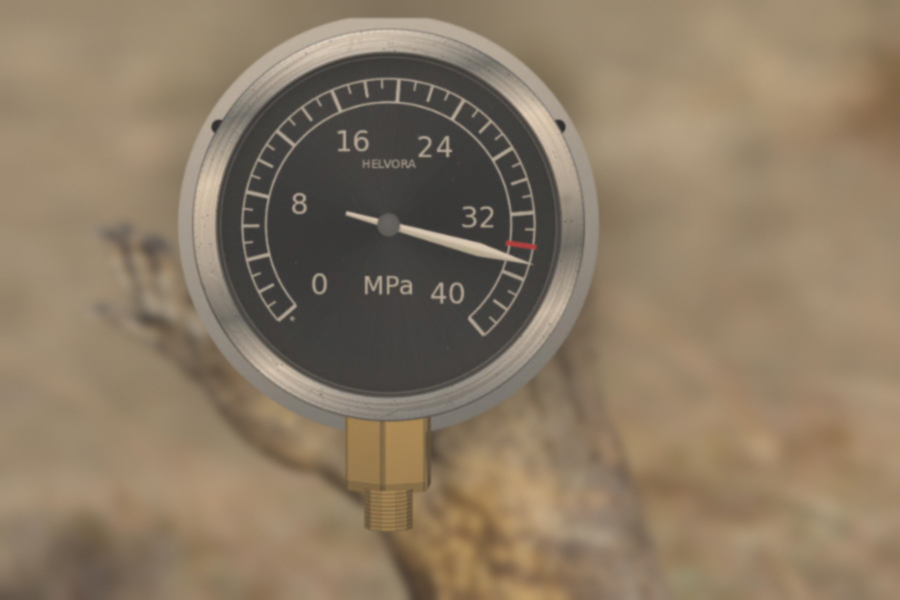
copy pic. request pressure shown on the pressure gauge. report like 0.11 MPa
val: 35 MPa
